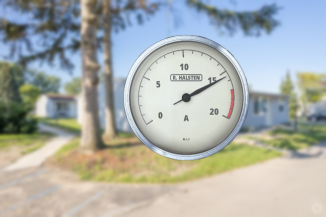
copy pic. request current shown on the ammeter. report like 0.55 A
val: 15.5 A
